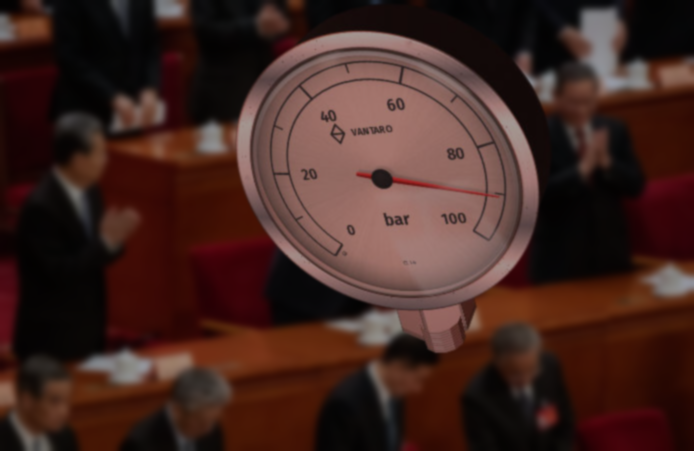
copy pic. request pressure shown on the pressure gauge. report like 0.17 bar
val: 90 bar
